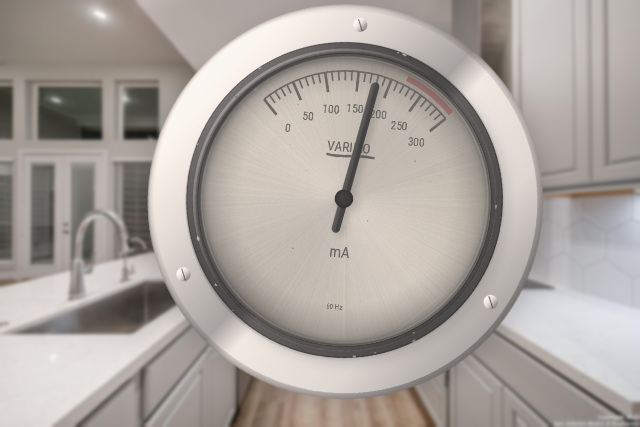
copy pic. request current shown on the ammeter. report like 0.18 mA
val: 180 mA
